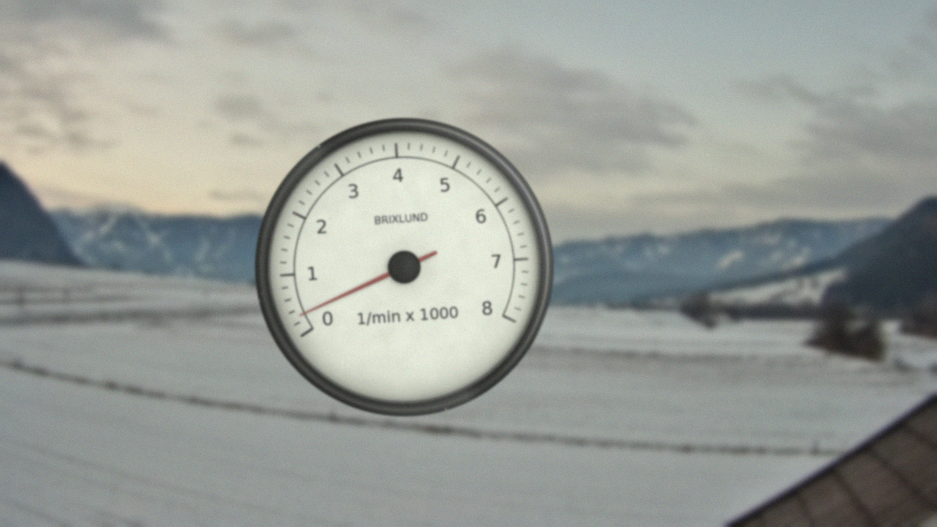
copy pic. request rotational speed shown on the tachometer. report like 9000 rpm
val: 300 rpm
